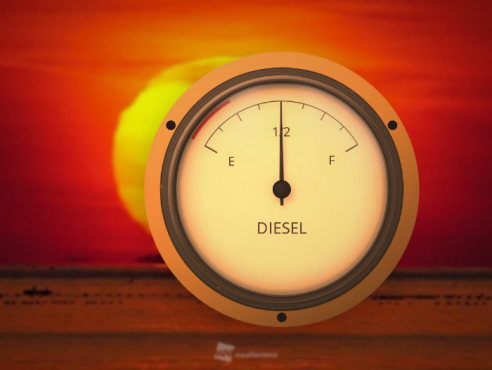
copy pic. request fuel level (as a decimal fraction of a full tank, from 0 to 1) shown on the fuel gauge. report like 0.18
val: 0.5
